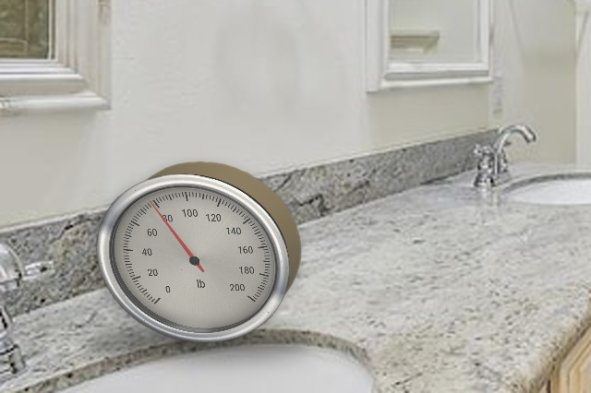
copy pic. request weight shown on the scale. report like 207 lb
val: 80 lb
